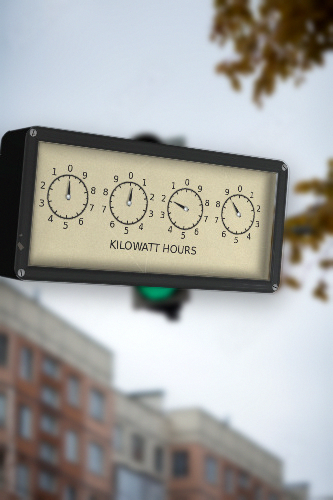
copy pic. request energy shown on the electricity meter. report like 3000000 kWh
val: 19 kWh
